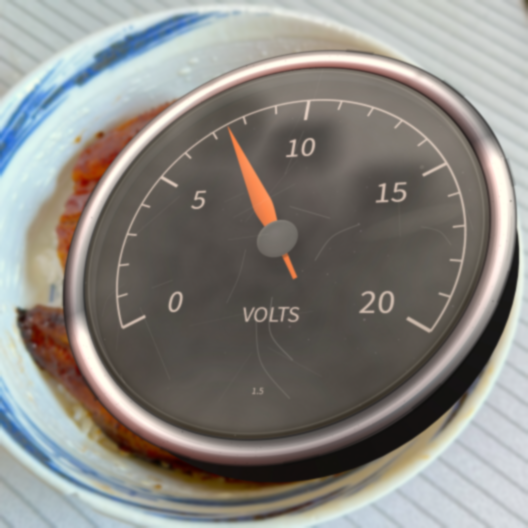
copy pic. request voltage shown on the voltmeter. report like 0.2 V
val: 7.5 V
